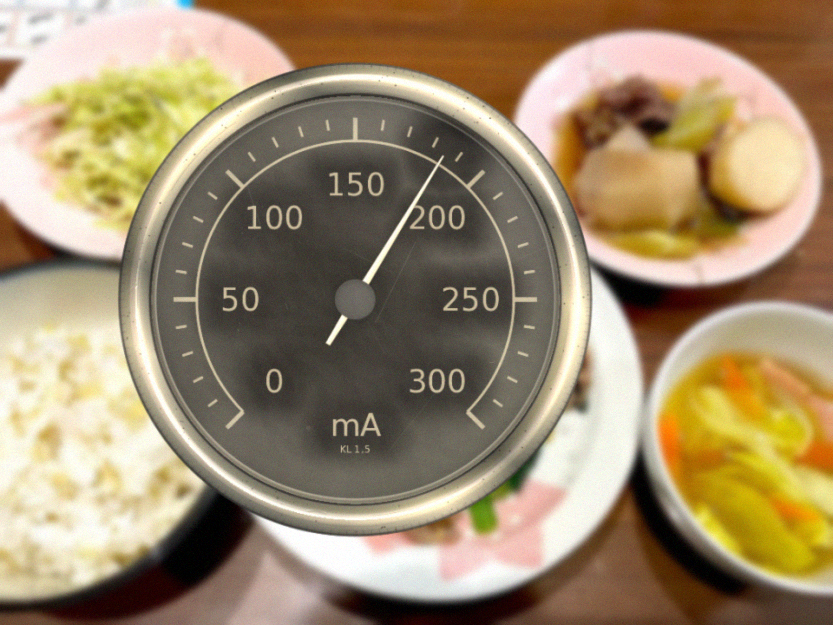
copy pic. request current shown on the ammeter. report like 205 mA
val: 185 mA
